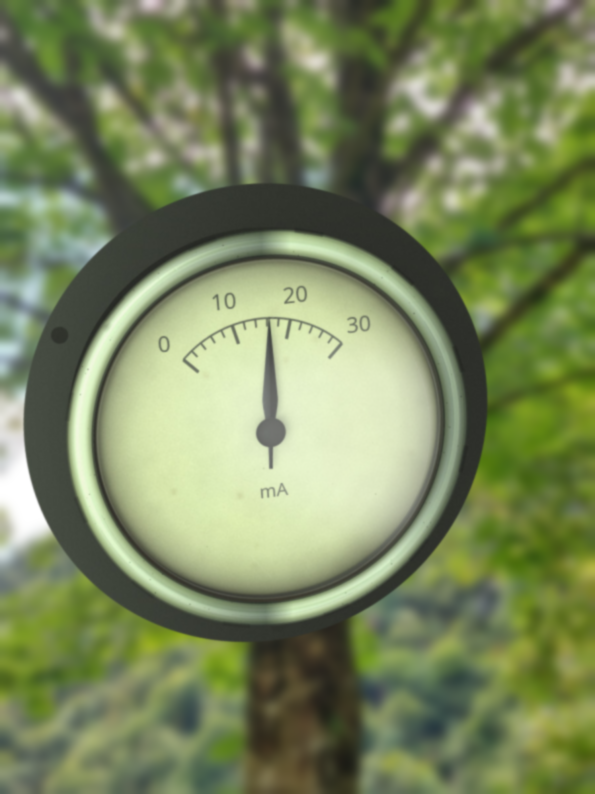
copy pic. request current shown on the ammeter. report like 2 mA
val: 16 mA
